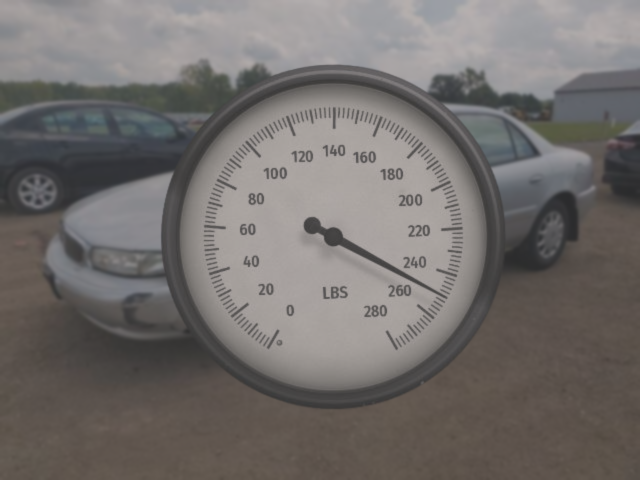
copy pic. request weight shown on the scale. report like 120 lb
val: 250 lb
